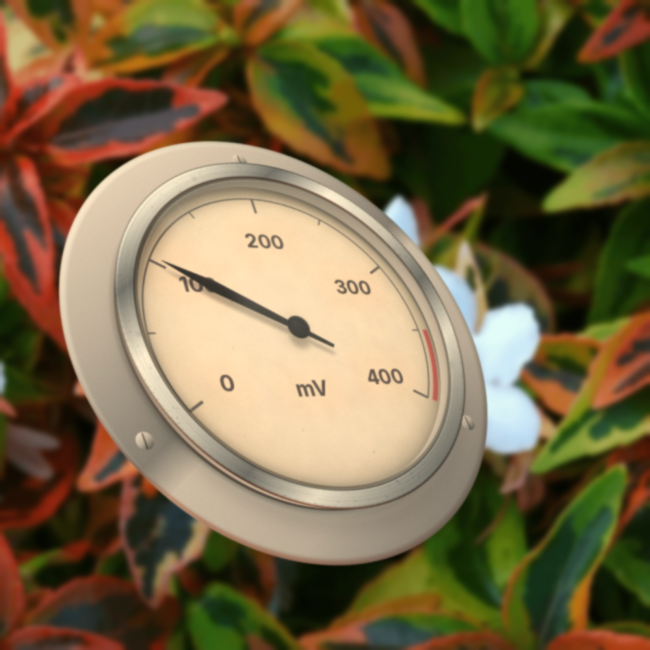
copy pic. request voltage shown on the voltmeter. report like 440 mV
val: 100 mV
